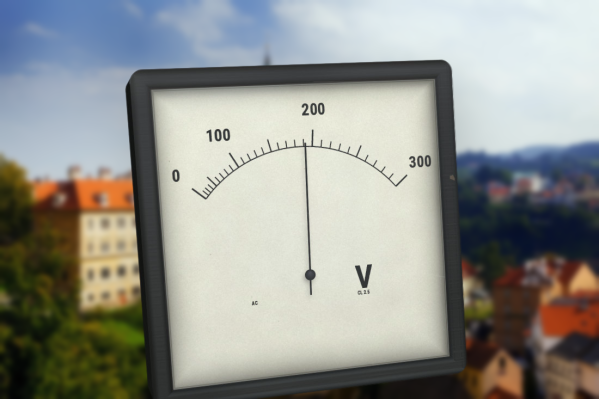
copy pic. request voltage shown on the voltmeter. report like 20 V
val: 190 V
